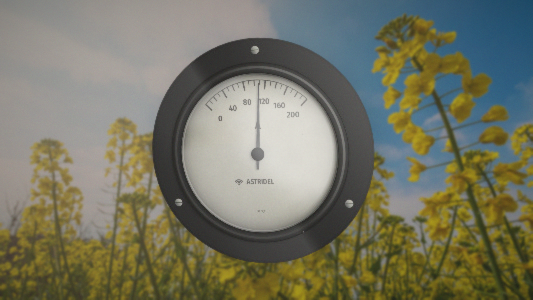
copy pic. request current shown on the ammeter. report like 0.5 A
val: 110 A
